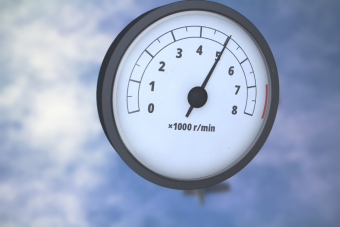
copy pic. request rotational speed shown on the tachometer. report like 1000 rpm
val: 5000 rpm
